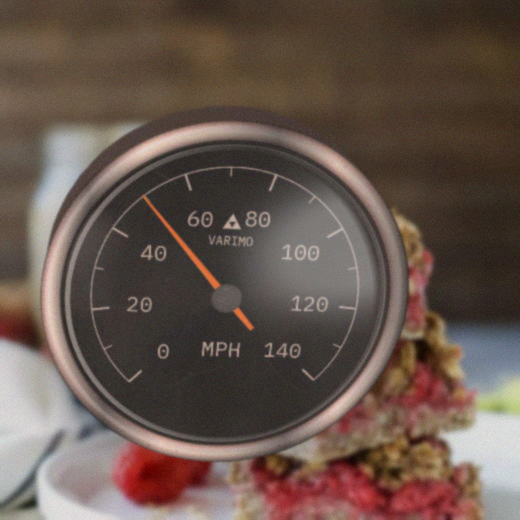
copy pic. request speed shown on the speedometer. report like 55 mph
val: 50 mph
